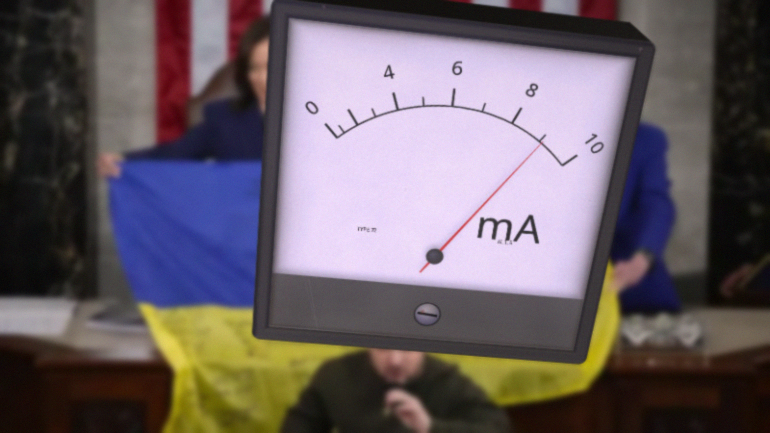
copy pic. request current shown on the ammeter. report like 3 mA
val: 9 mA
